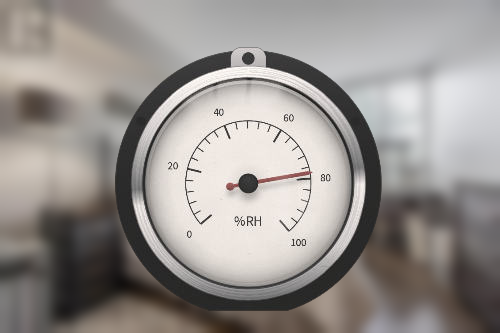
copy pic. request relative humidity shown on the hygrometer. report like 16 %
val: 78 %
